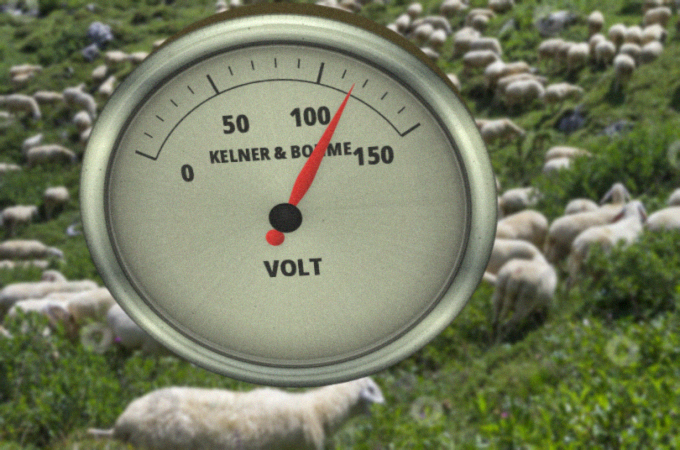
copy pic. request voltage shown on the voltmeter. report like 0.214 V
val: 115 V
